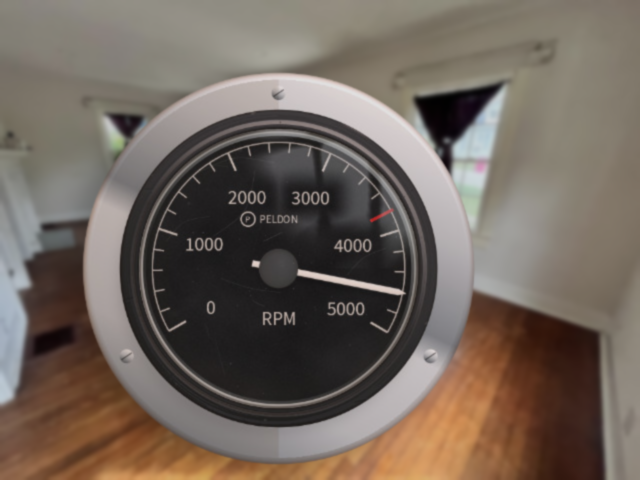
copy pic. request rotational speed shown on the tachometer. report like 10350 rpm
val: 4600 rpm
